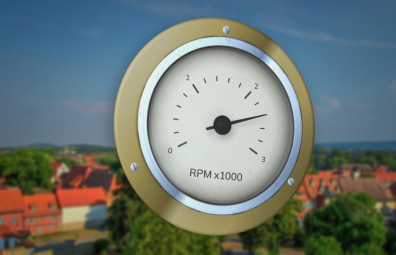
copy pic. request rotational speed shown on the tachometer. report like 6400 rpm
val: 2400 rpm
